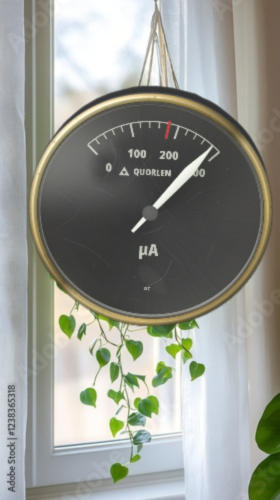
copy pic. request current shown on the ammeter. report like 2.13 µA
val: 280 µA
